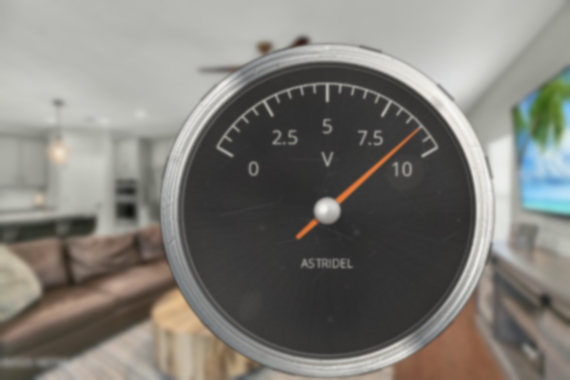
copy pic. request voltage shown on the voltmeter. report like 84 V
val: 9 V
